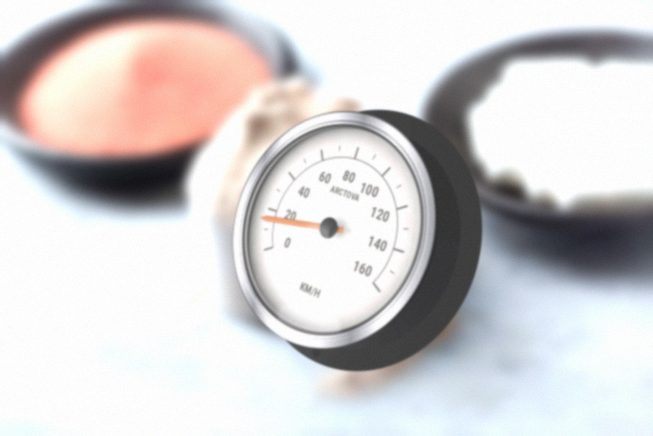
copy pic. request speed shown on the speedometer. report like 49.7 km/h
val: 15 km/h
